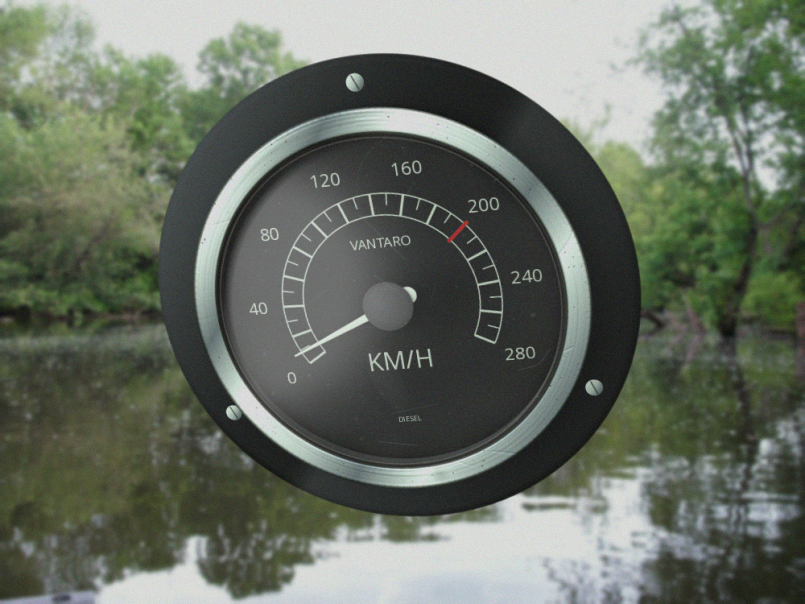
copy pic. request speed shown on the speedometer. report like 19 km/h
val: 10 km/h
